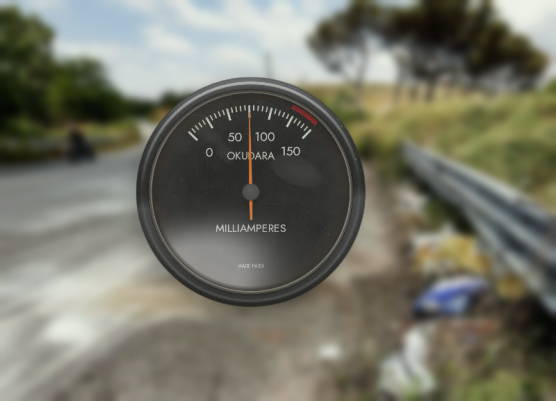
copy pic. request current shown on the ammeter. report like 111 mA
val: 75 mA
